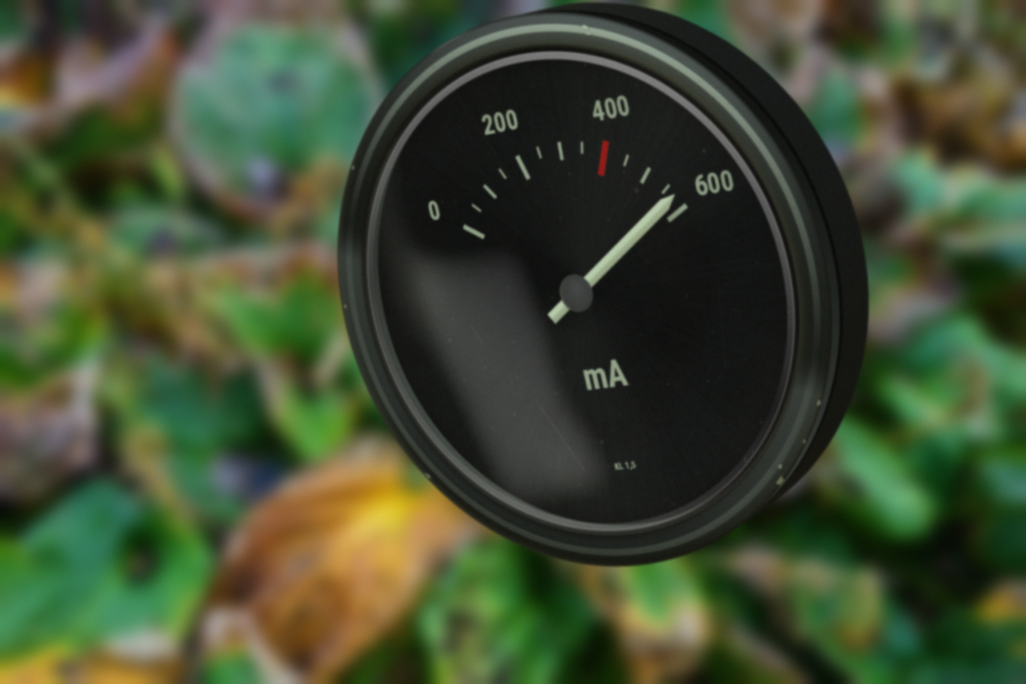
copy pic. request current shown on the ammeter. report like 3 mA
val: 575 mA
